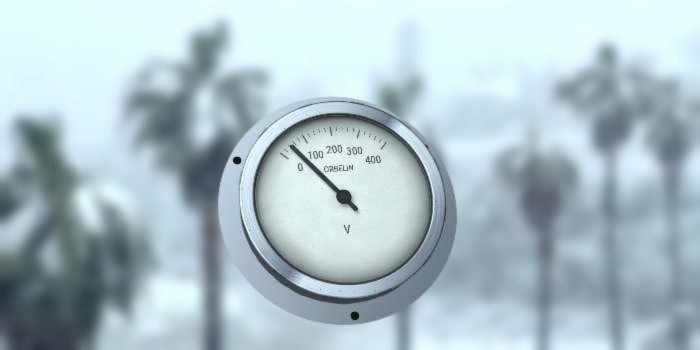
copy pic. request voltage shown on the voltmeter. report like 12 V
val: 40 V
